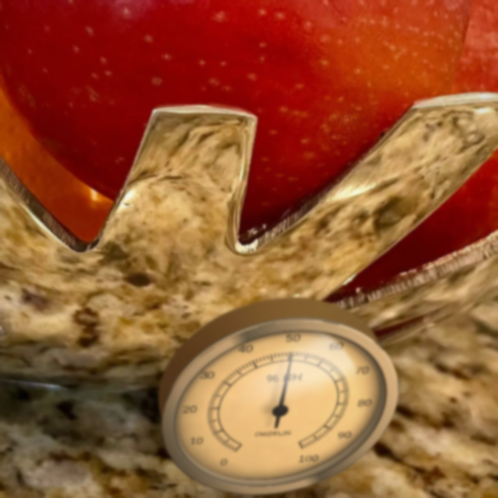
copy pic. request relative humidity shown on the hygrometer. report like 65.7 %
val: 50 %
